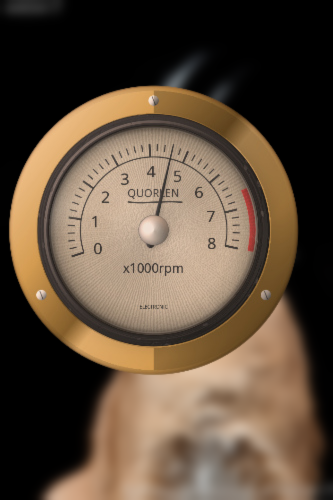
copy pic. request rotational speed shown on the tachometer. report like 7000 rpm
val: 4600 rpm
